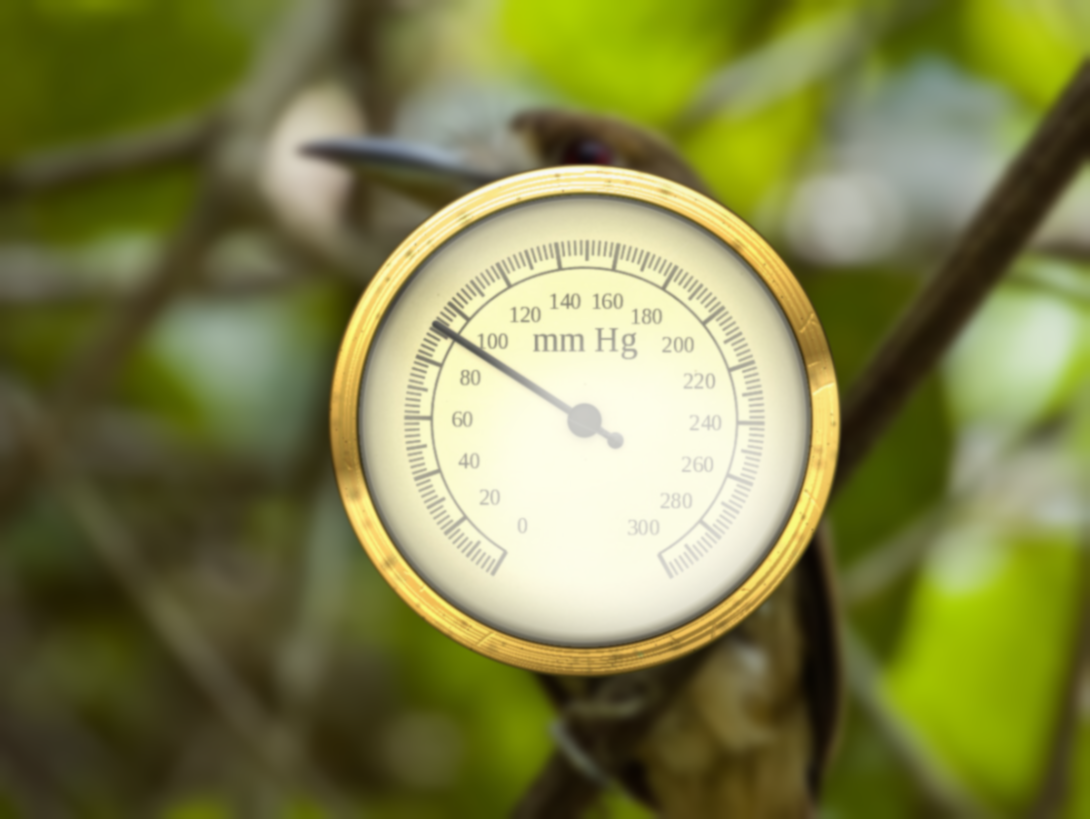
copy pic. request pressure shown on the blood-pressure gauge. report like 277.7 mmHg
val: 92 mmHg
